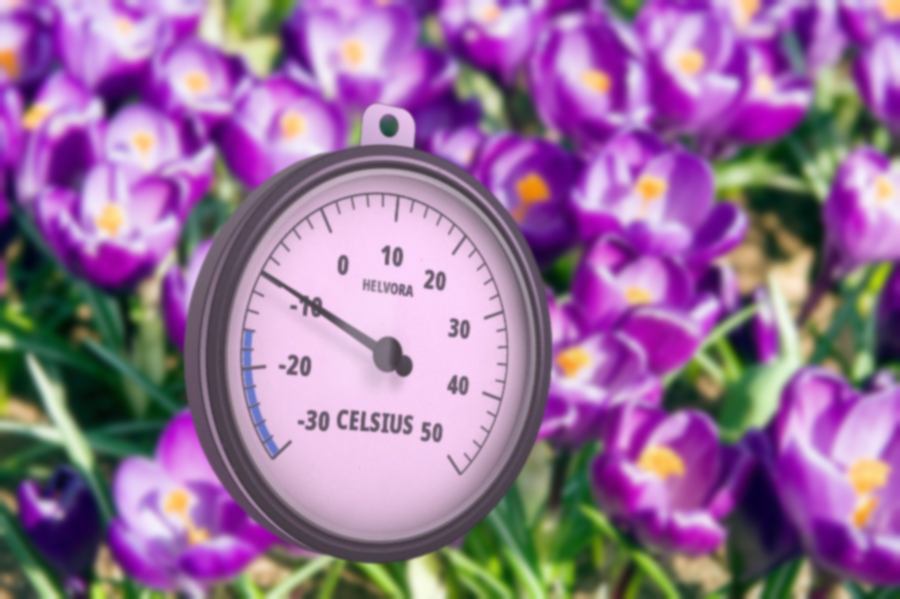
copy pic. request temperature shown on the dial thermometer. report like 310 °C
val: -10 °C
